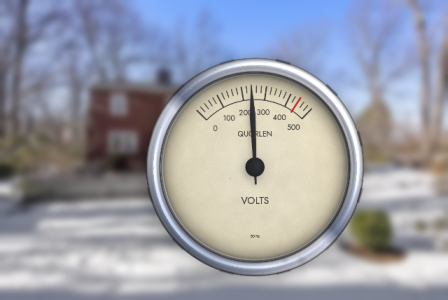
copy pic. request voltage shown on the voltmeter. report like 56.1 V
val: 240 V
